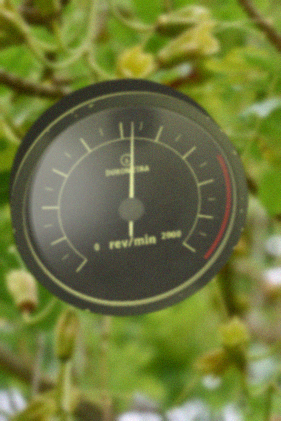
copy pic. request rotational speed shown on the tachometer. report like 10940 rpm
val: 1050 rpm
